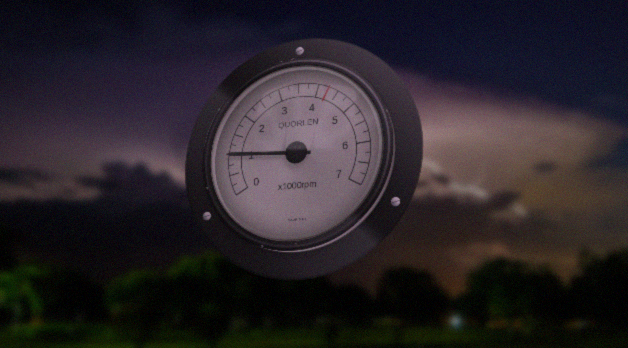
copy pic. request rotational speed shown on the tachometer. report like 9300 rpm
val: 1000 rpm
